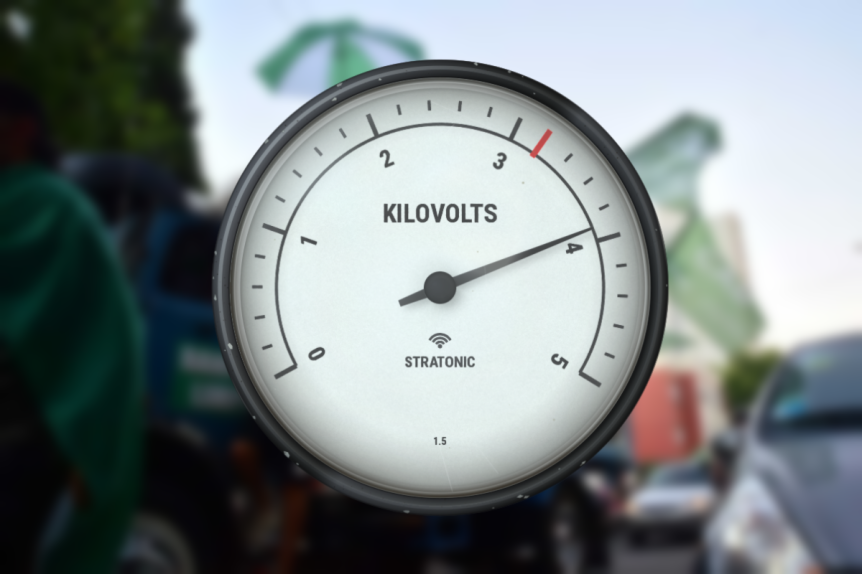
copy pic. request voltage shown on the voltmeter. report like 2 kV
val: 3.9 kV
